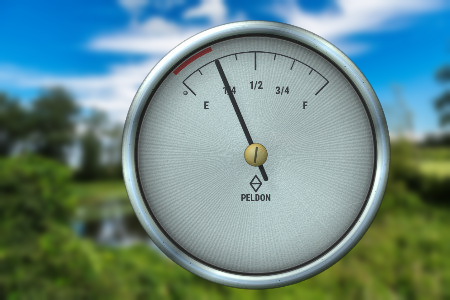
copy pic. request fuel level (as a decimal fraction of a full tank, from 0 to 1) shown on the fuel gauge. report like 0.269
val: 0.25
